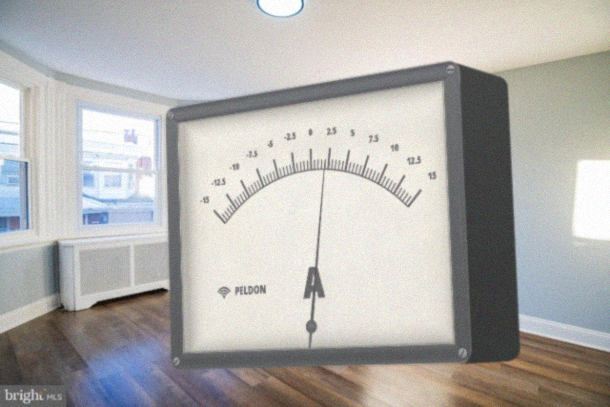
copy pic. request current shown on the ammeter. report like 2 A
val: 2.5 A
